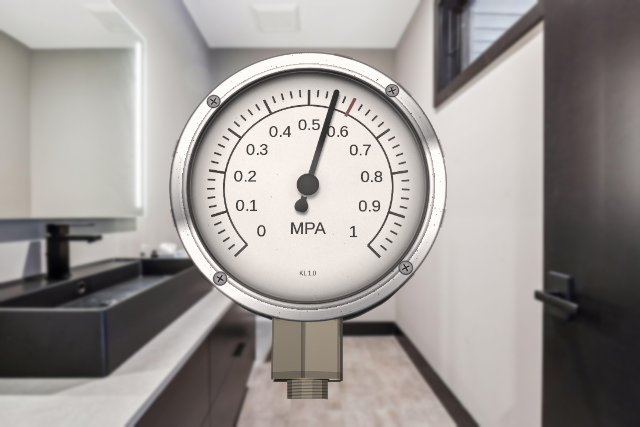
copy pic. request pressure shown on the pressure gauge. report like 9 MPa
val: 0.56 MPa
